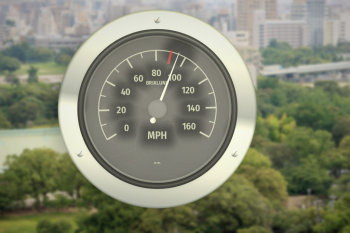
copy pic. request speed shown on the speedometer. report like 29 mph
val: 95 mph
